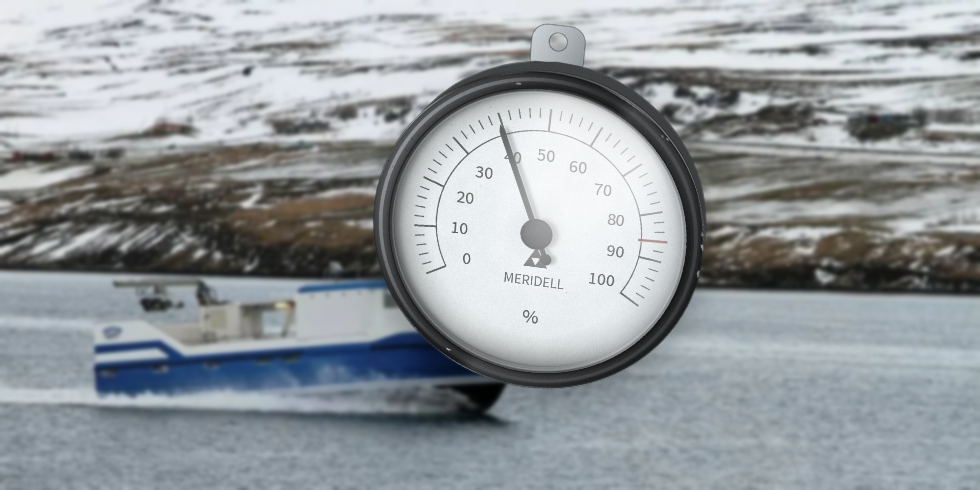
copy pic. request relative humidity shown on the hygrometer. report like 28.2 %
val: 40 %
